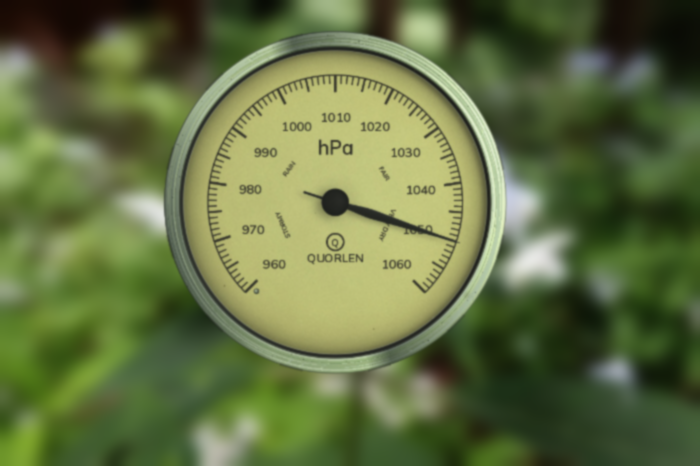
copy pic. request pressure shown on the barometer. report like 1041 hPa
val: 1050 hPa
